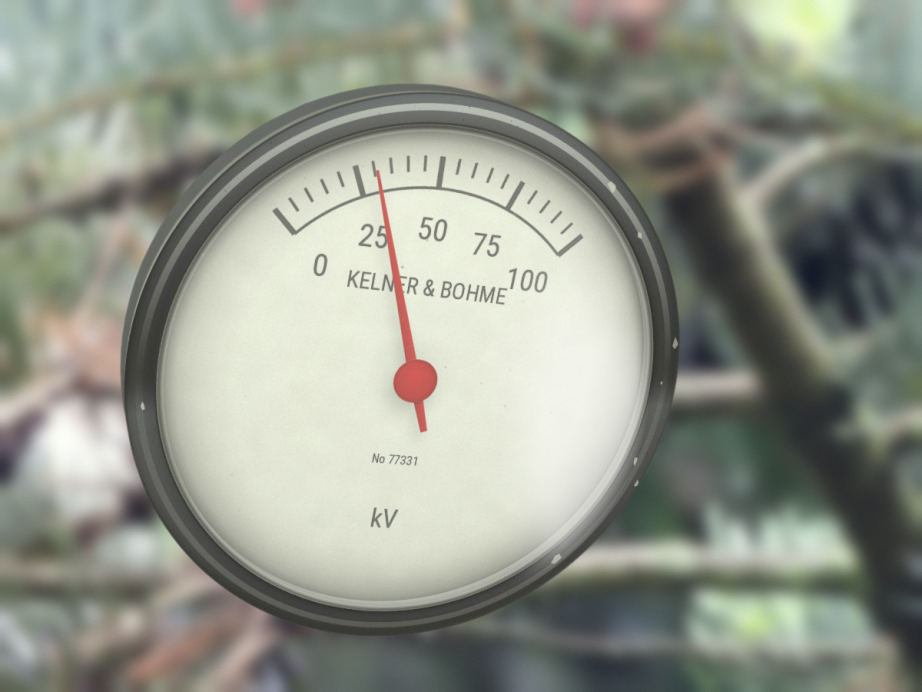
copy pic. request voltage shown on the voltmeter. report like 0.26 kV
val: 30 kV
